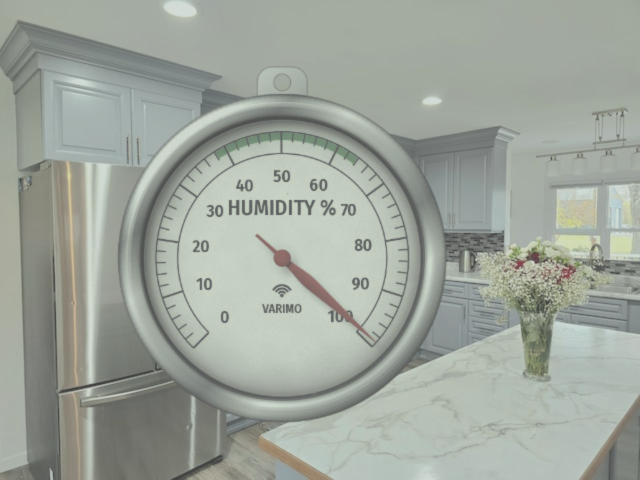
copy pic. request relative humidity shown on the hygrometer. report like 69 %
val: 99 %
